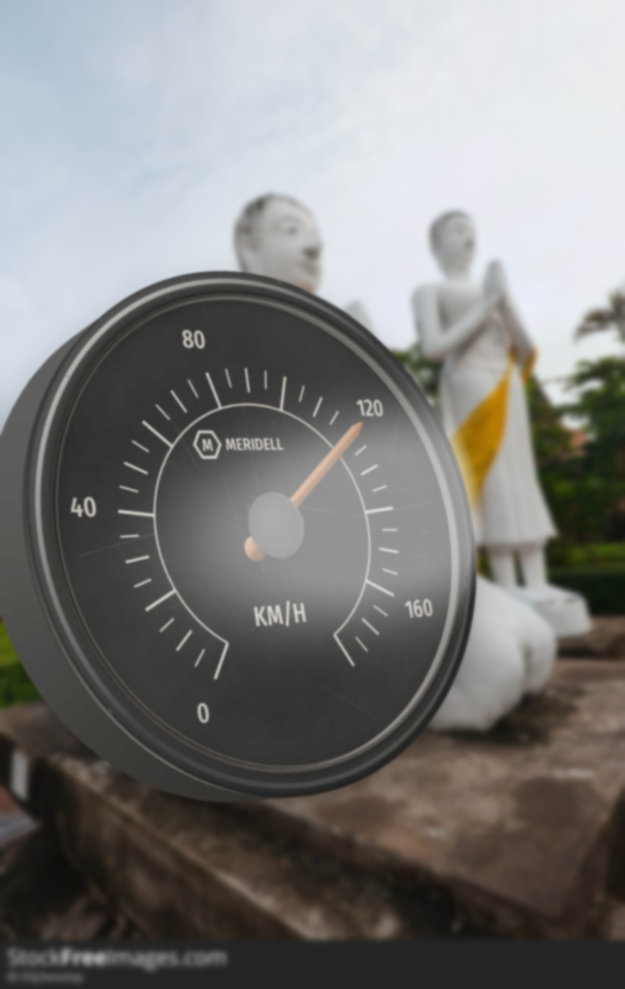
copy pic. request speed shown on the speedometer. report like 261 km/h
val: 120 km/h
